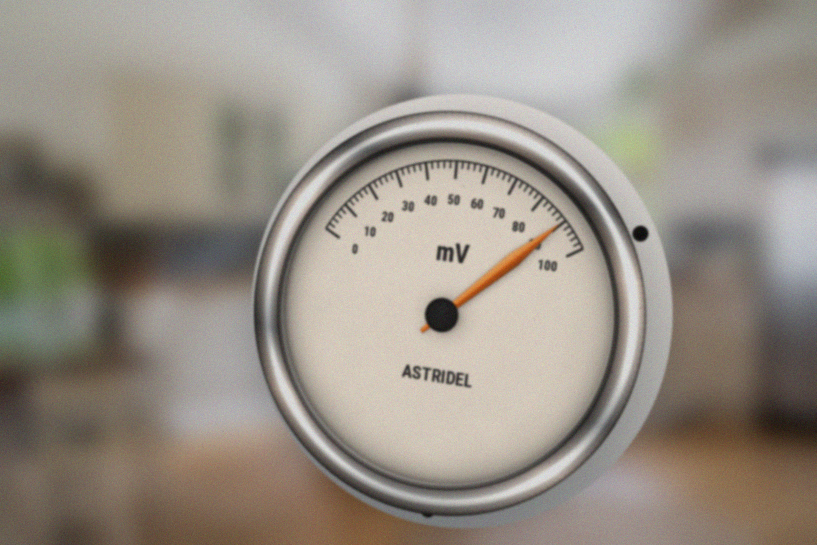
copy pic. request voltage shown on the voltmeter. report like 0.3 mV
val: 90 mV
